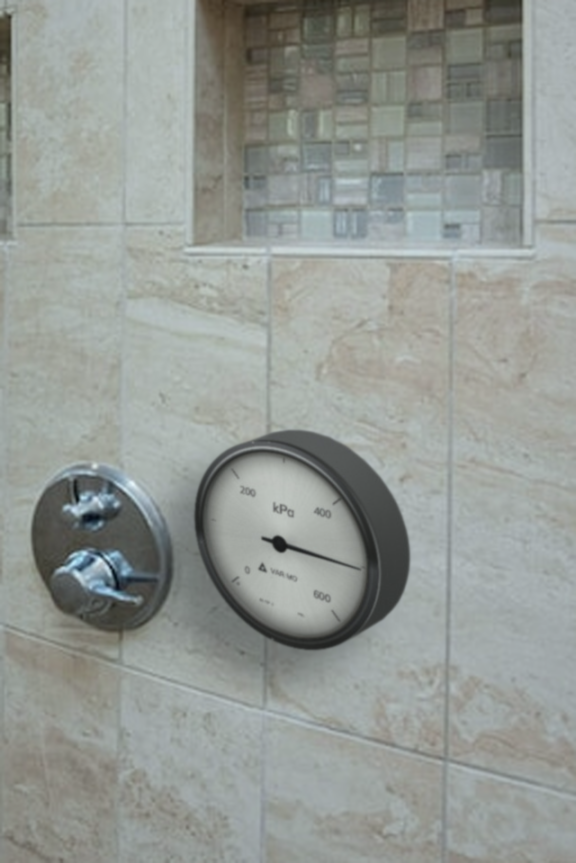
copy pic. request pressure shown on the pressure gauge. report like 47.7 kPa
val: 500 kPa
